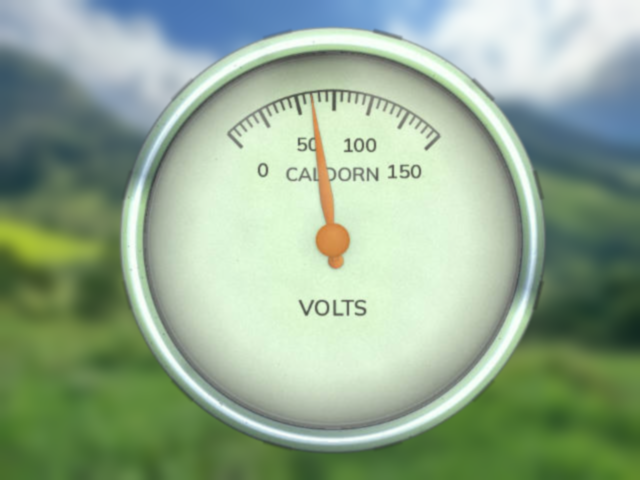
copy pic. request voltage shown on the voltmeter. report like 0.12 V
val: 60 V
